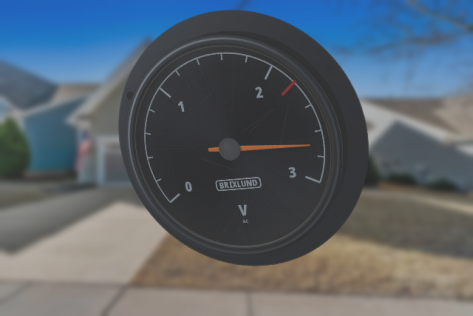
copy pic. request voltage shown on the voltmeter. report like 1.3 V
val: 2.7 V
